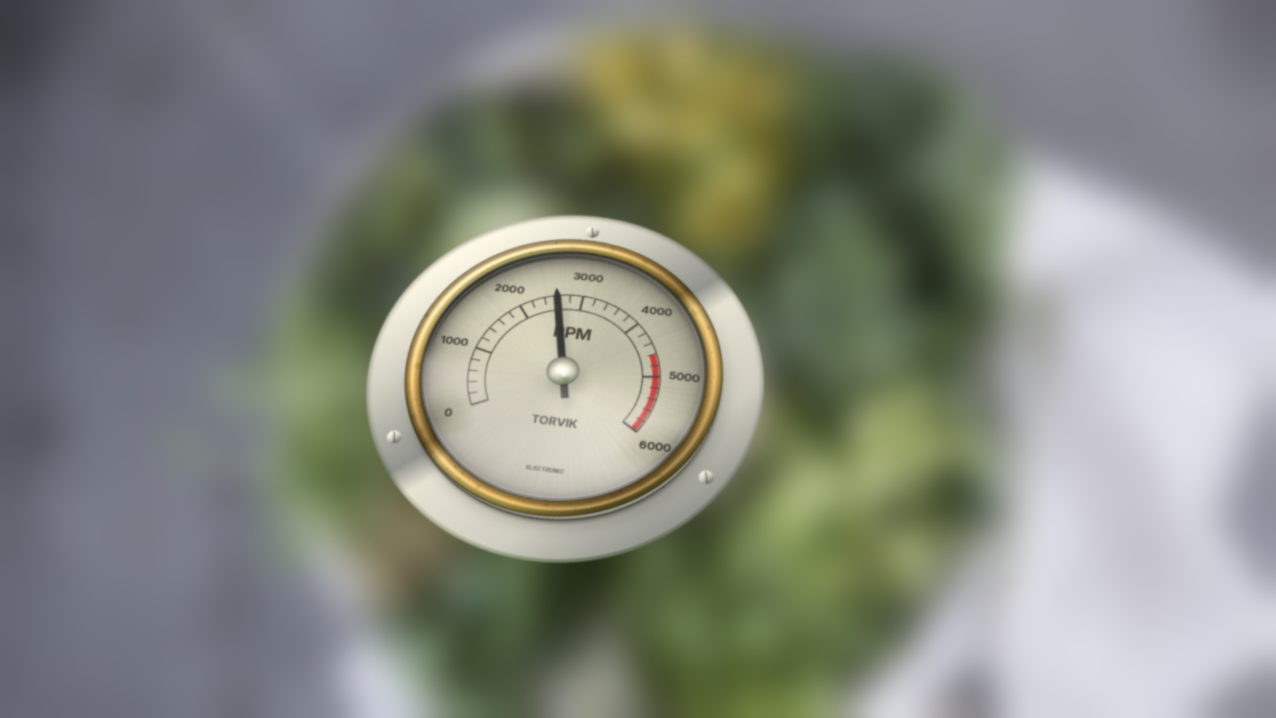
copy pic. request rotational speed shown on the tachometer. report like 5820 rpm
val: 2600 rpm
